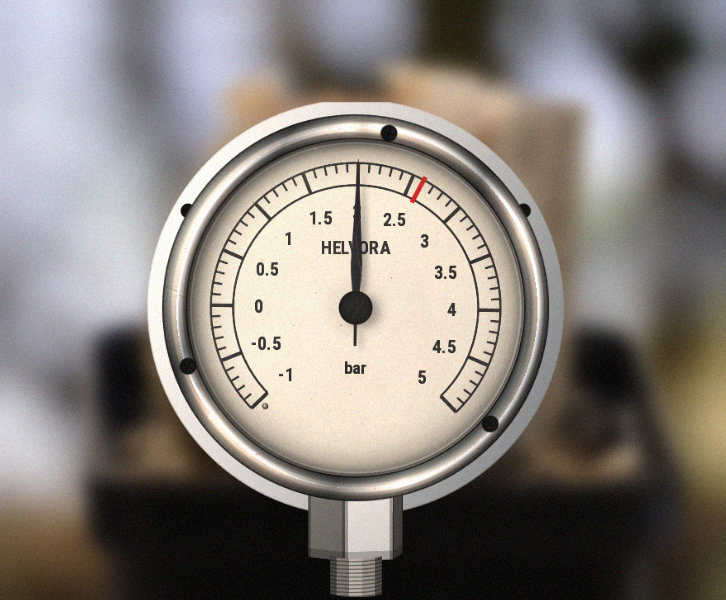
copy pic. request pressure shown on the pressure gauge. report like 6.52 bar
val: 2 bar
